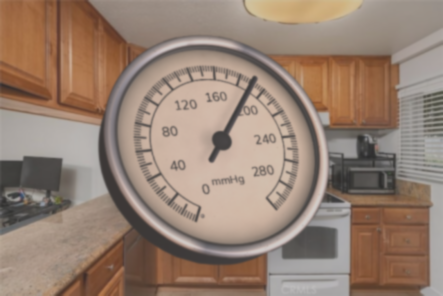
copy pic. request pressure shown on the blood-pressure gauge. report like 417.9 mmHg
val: 190 mmHg
